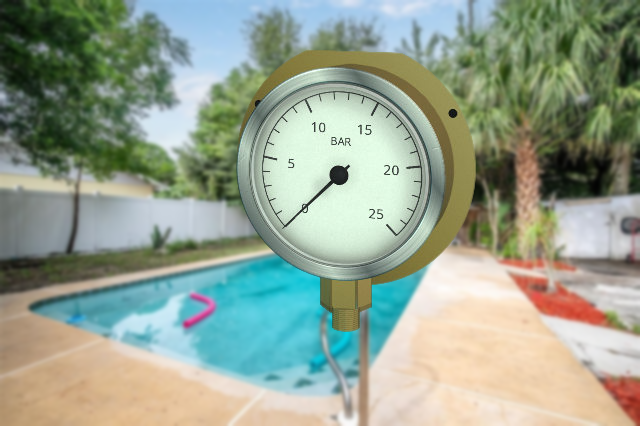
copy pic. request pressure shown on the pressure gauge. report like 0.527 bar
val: 0 bar
